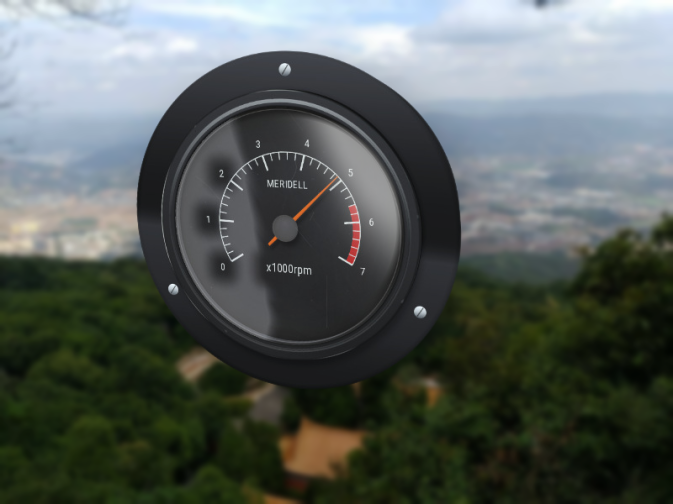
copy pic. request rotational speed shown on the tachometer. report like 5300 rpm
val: 4900 rpm
